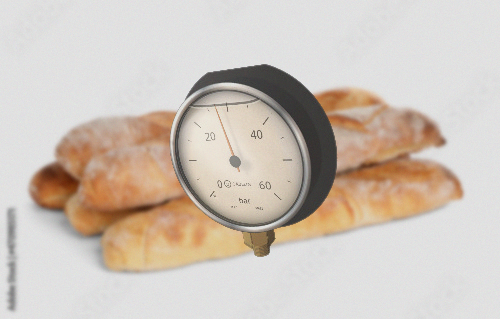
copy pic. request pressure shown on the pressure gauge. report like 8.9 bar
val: 27.5 bar
